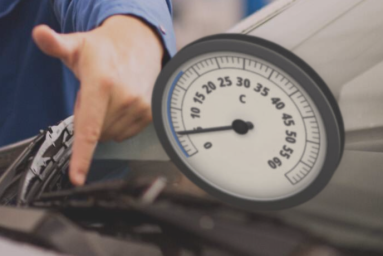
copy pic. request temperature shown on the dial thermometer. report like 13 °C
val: 5 °C
